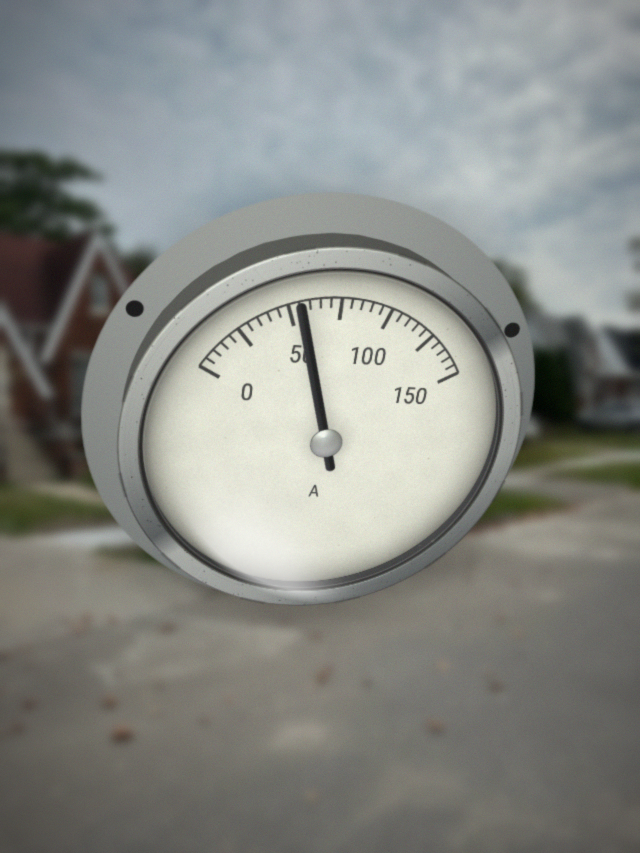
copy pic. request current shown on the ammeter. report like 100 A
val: 55 A
